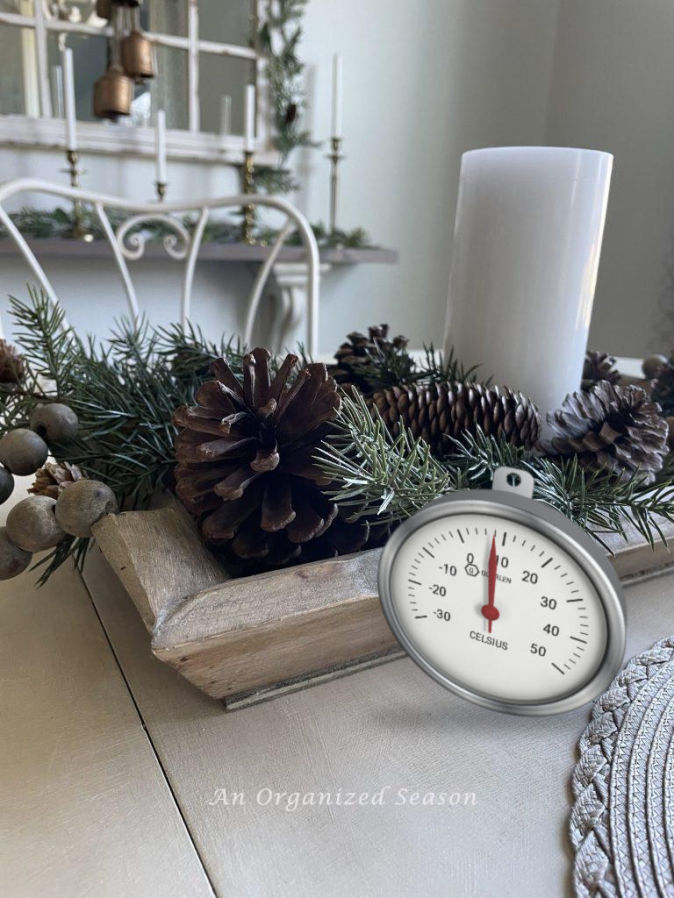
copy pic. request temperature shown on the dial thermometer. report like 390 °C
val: 8 °C
